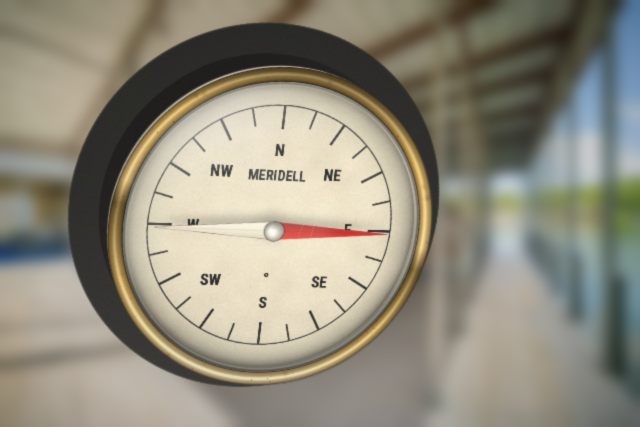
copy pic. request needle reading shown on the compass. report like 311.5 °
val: 90 °
